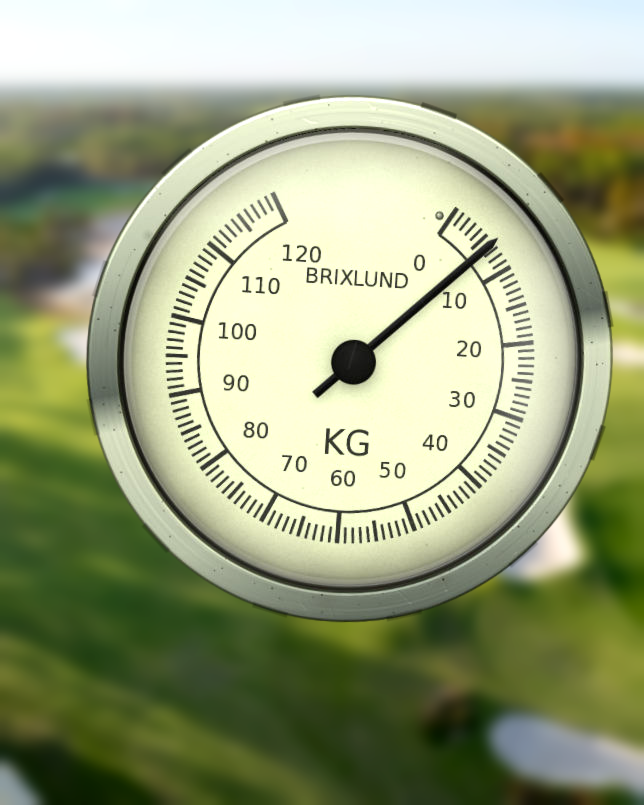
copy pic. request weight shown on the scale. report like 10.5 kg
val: 6 kg
